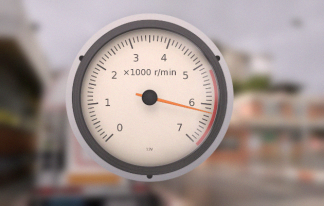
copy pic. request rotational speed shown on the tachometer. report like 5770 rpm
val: 6200 rpm
